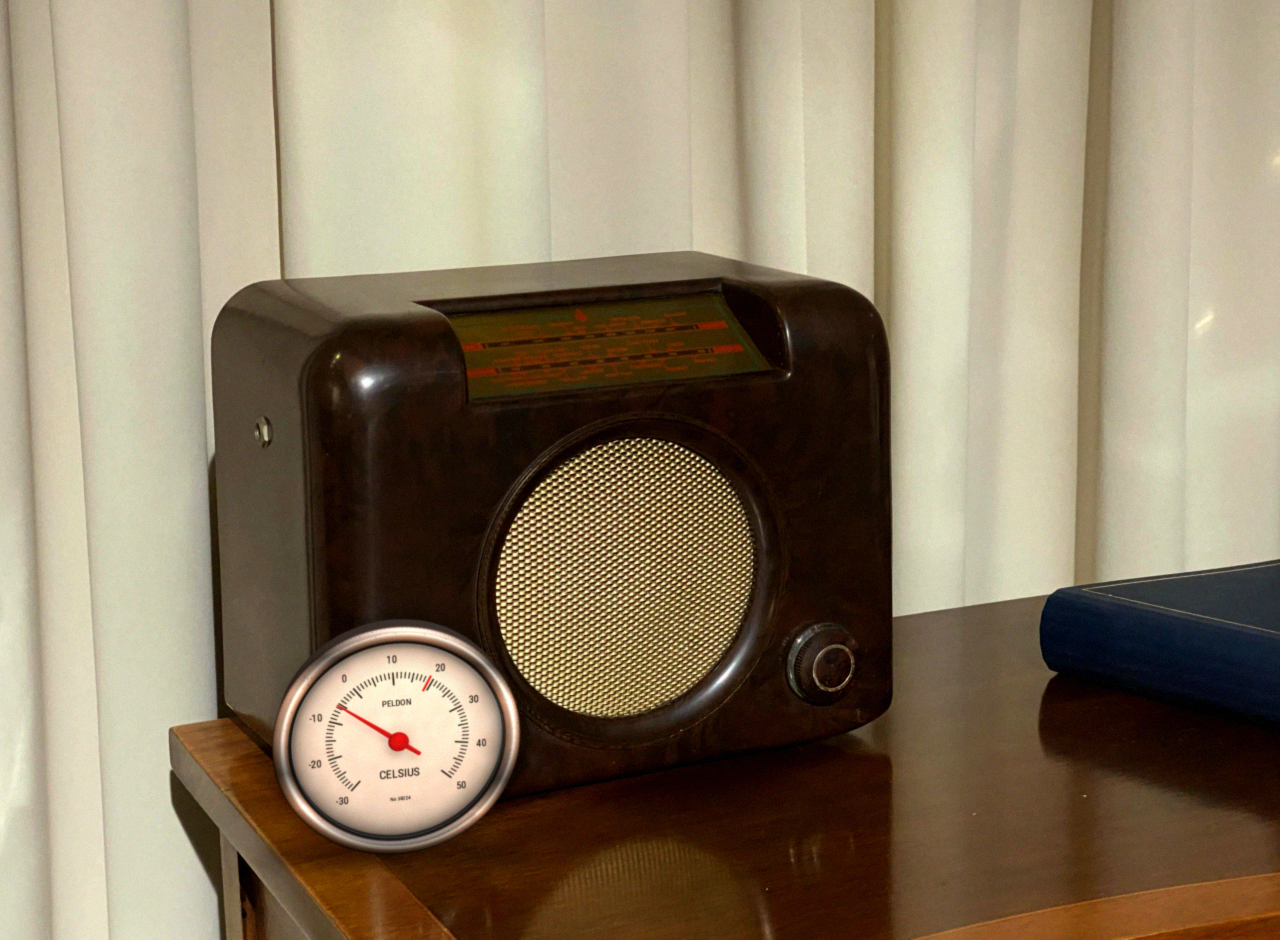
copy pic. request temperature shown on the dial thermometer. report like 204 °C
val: -5 °C
